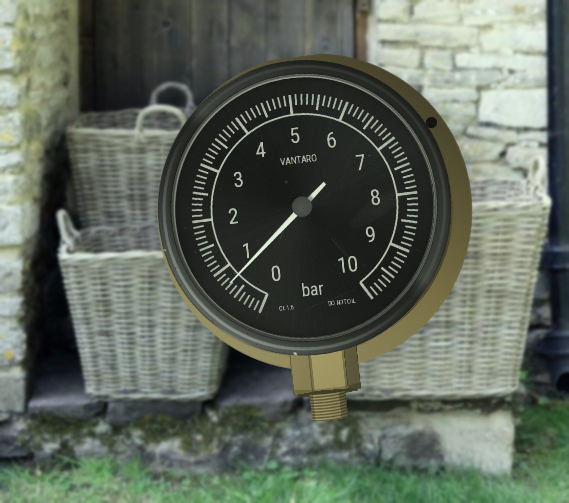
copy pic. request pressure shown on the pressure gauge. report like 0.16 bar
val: 0.7 bar
